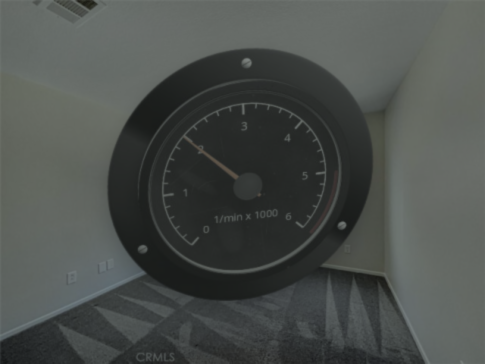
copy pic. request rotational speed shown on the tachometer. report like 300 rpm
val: 2000 rpm
